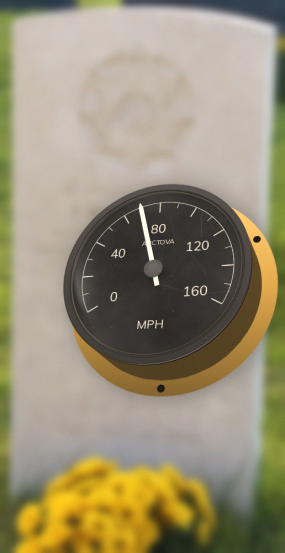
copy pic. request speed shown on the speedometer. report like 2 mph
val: 70 mph
